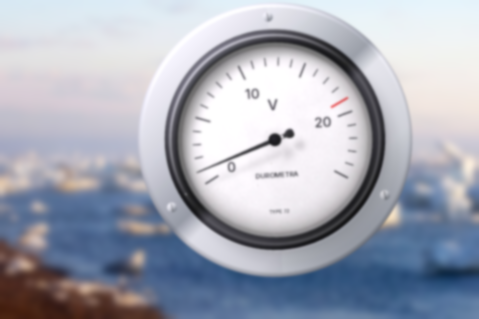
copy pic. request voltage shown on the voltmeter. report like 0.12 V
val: 1 V
